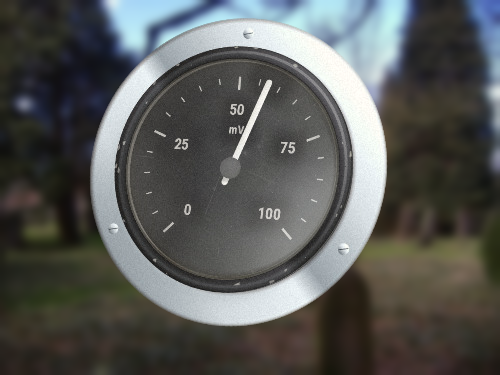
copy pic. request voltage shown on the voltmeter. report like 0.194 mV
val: 57.5 mV
